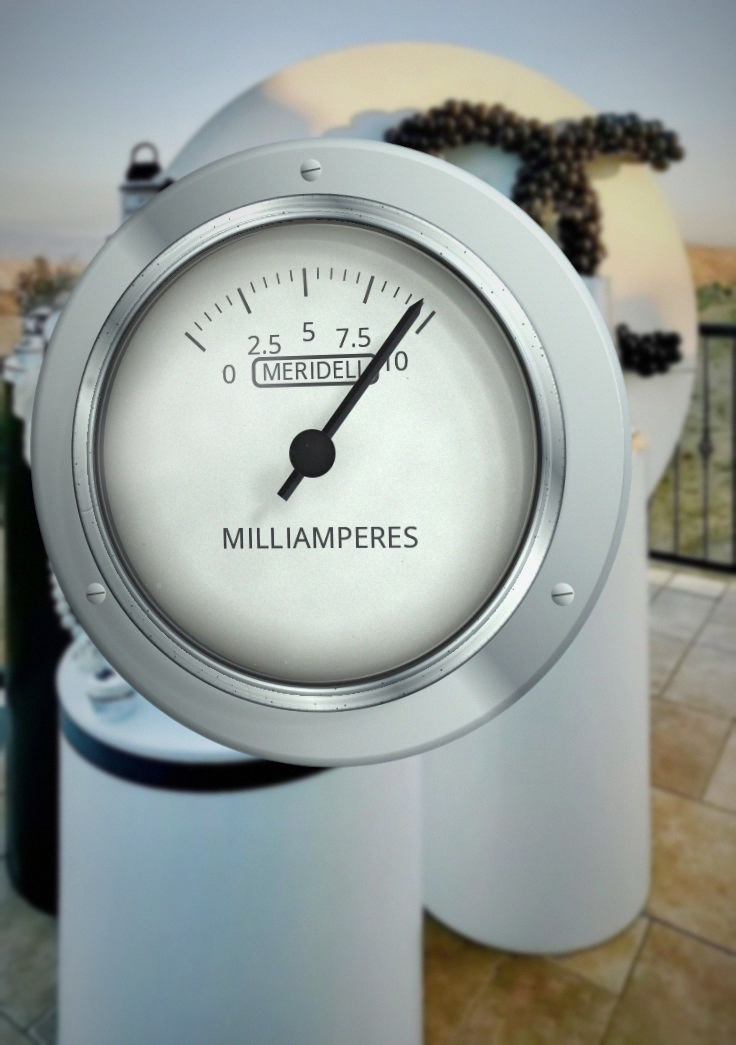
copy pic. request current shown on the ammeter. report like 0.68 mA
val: 9.5 mA
